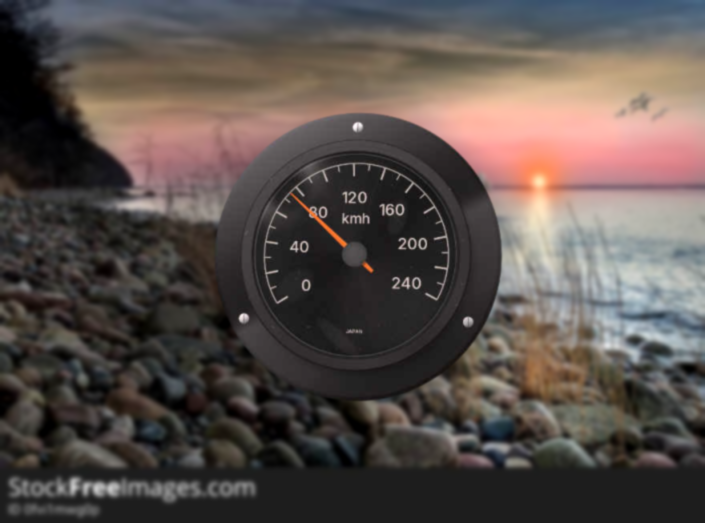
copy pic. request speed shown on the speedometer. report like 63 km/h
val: 75 km/h
